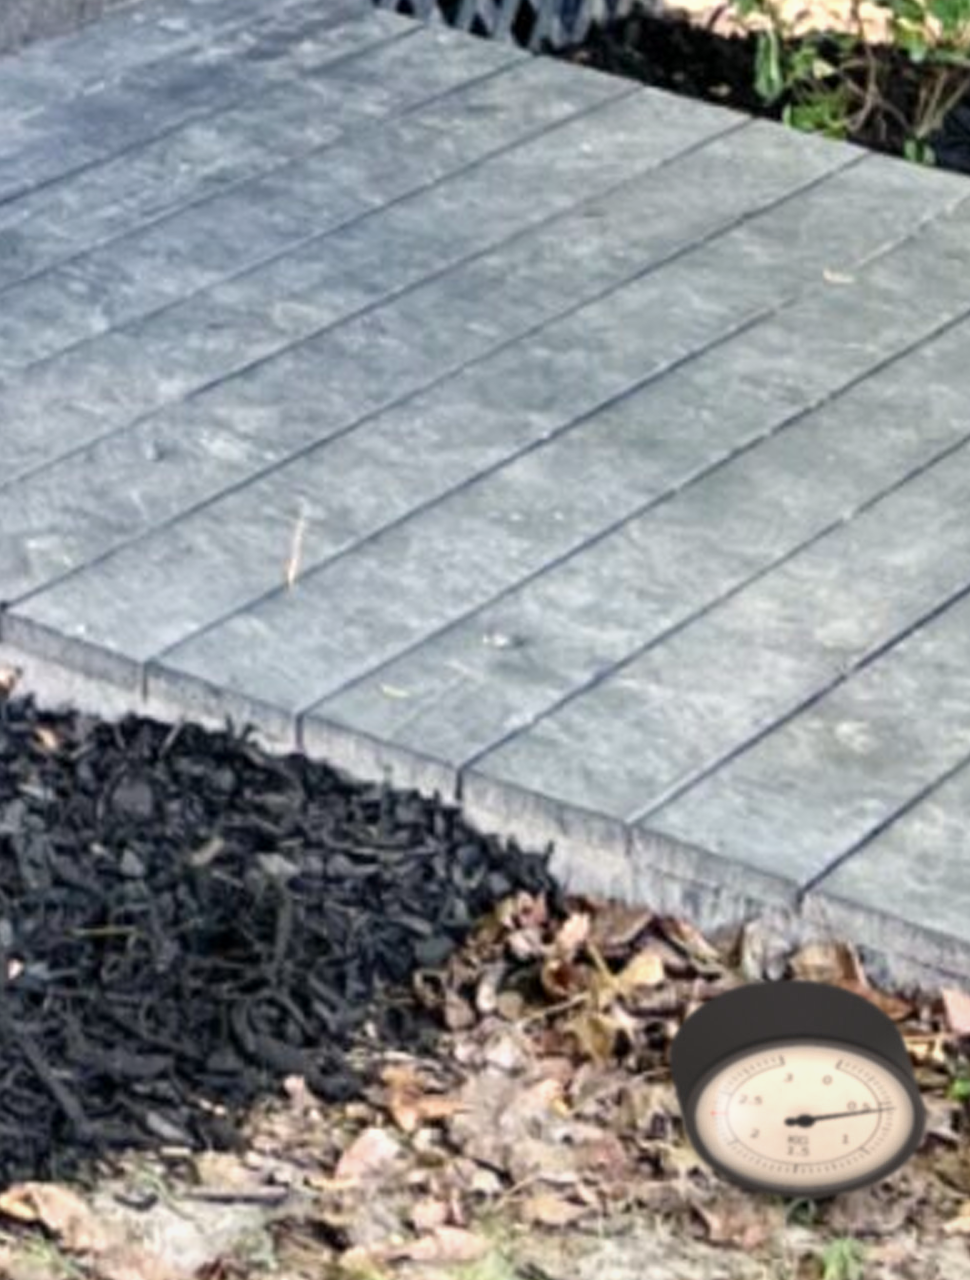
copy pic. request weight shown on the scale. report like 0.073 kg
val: 0.5 kg
